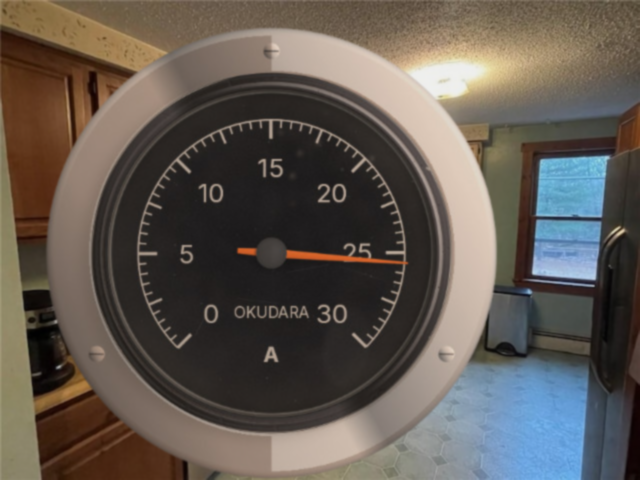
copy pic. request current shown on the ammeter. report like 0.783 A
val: 25.5 A
